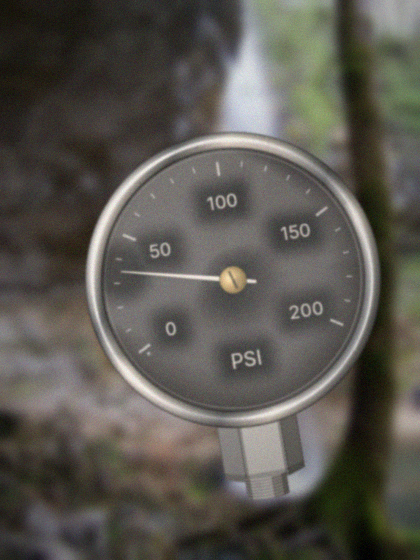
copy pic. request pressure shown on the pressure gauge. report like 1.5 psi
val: 35 psi
